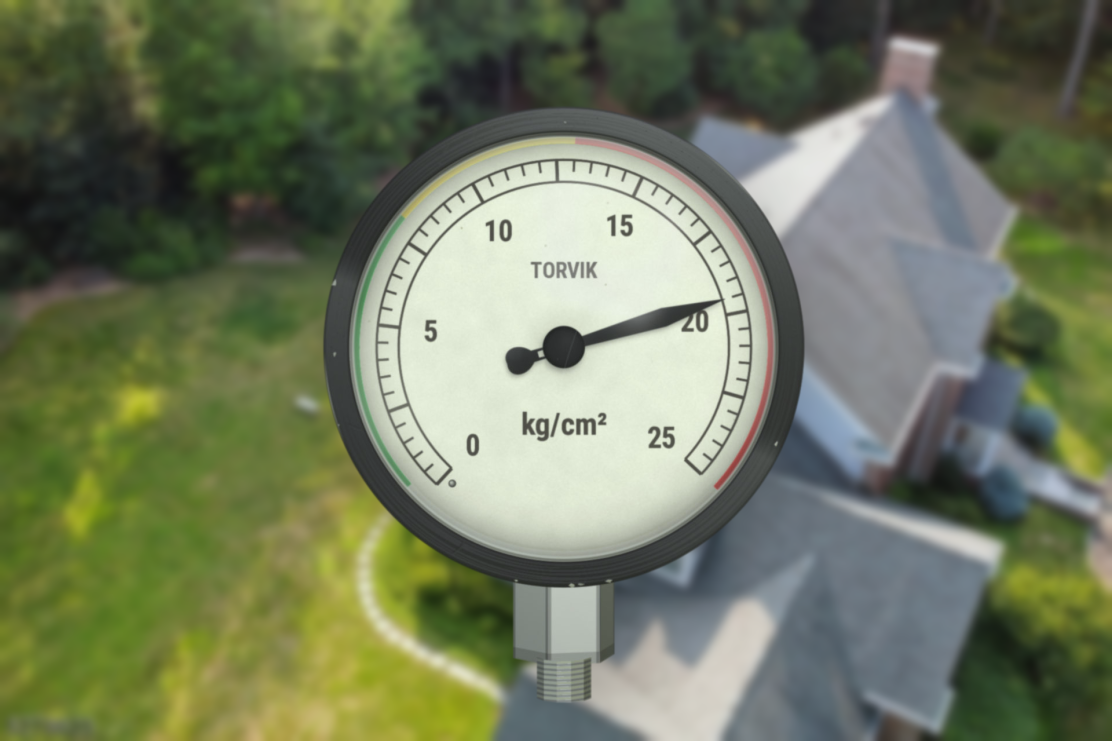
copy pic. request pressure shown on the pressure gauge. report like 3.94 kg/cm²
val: 19.5 kg/cm²
